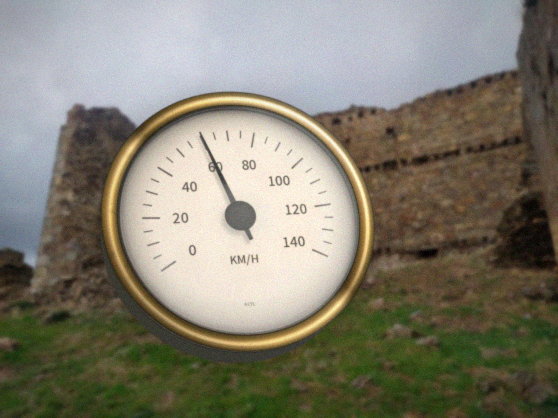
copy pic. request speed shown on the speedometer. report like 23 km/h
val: 60 km/h
